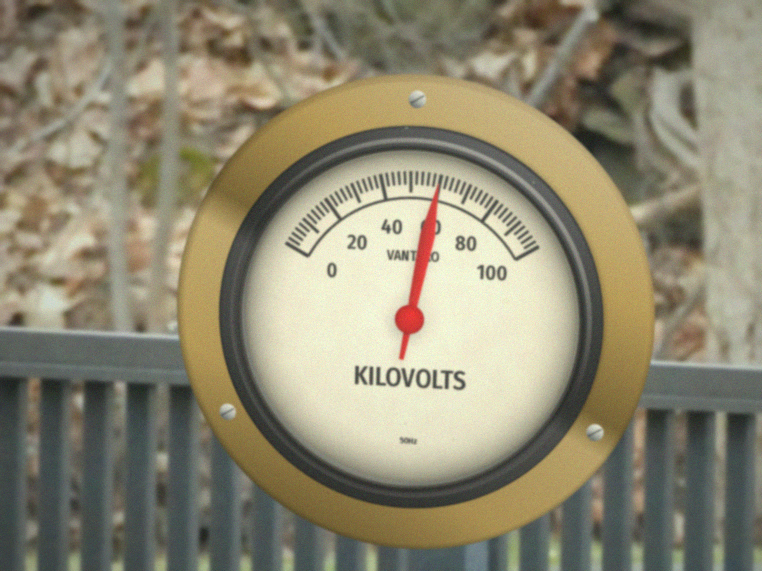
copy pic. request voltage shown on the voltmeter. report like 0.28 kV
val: 60 kV
